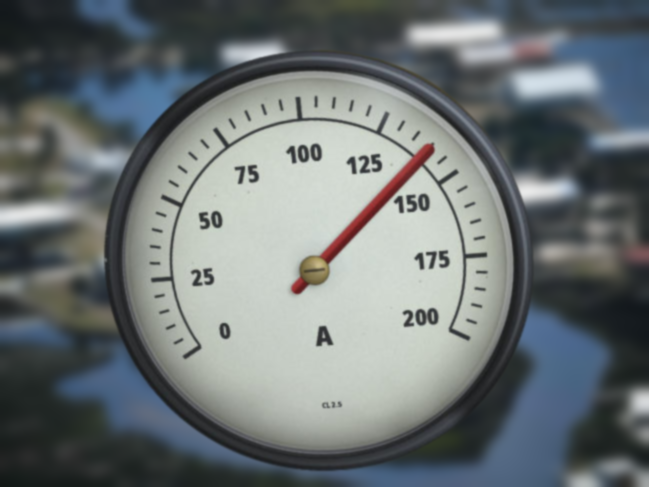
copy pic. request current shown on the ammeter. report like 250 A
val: 140 A
